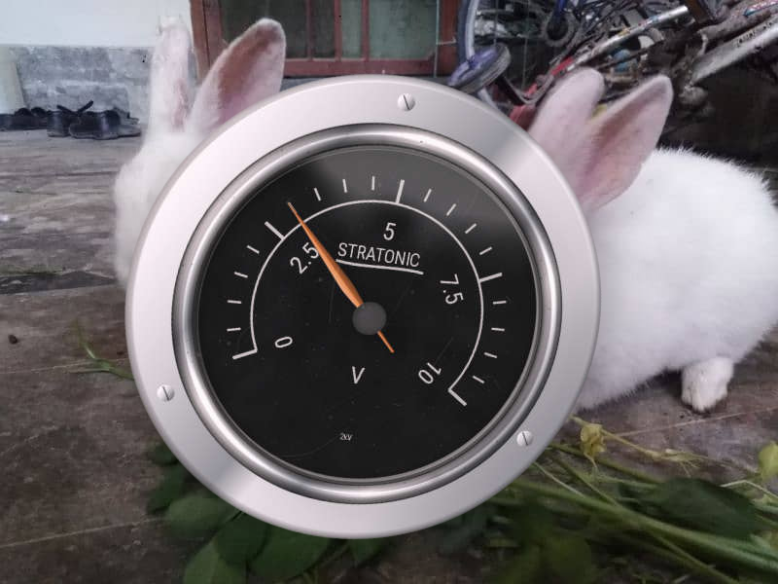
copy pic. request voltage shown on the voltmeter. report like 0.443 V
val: 3 V
